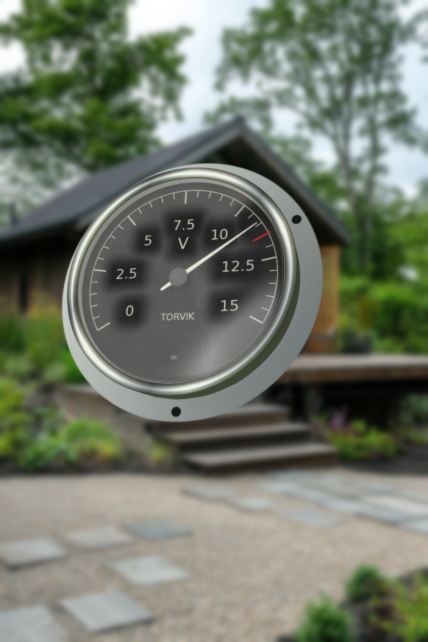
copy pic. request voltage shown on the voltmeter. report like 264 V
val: 11 V
